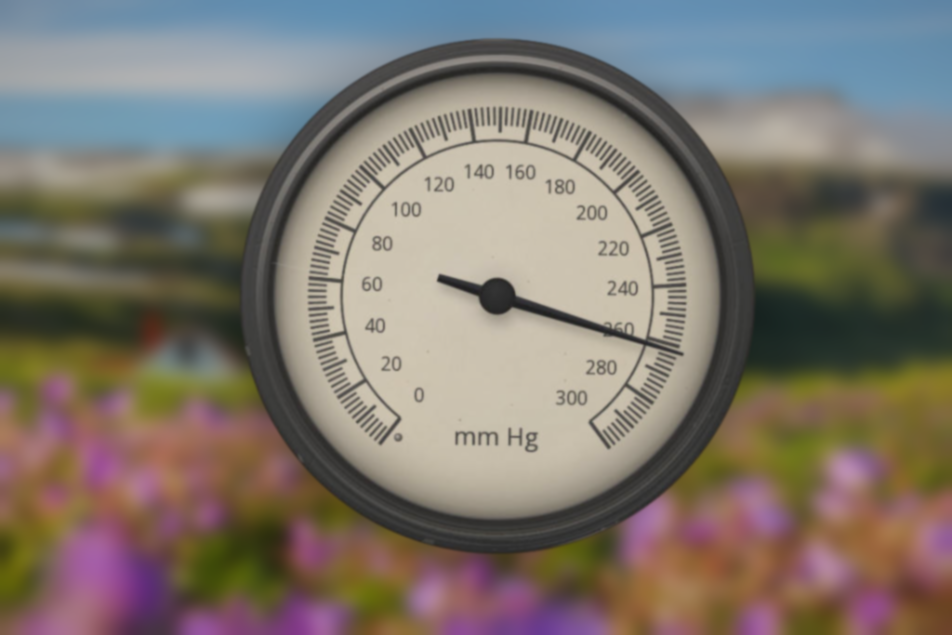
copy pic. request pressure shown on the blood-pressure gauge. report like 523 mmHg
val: 262 mmHg
